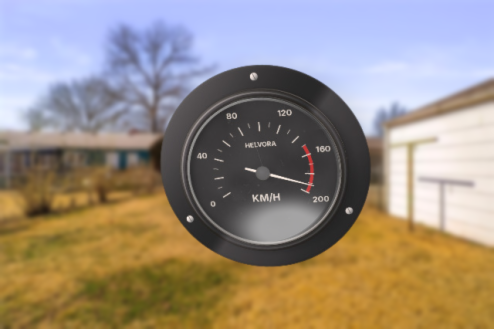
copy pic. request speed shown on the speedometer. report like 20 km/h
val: 190 km/h
